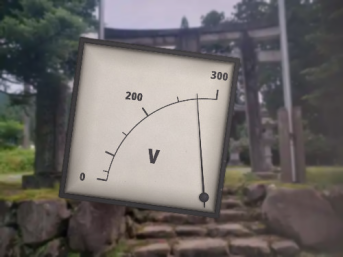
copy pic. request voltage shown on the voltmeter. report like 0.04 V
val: 275 V
